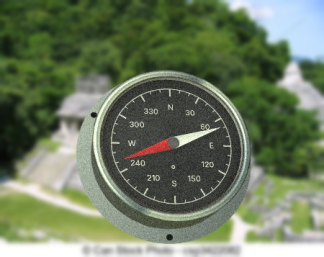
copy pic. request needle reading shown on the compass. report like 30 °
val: 250 °
